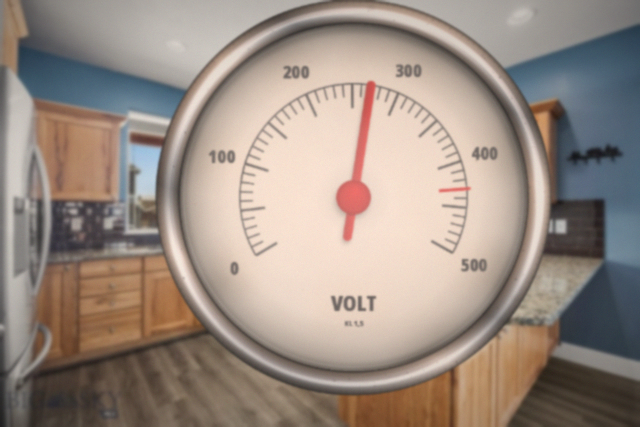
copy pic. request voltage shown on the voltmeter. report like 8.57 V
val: 270 V
